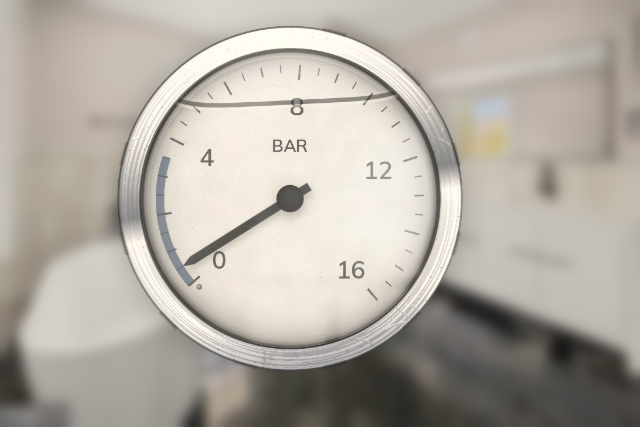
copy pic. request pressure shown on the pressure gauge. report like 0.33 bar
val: 0.5 bar
